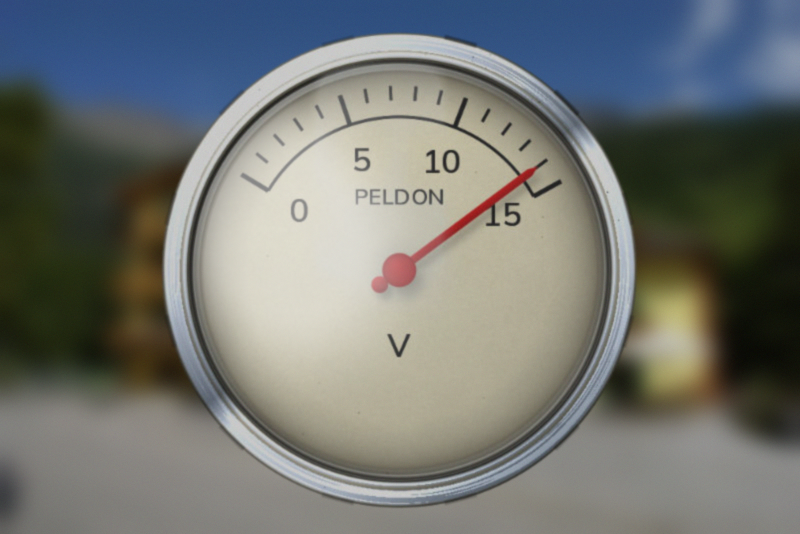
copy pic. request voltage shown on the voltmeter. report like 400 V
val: 14 V
